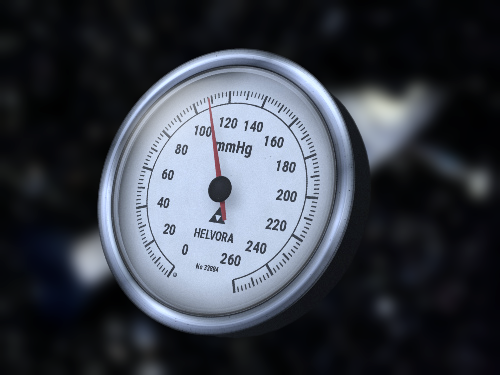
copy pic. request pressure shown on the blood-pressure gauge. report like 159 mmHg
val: 110 mmHg
